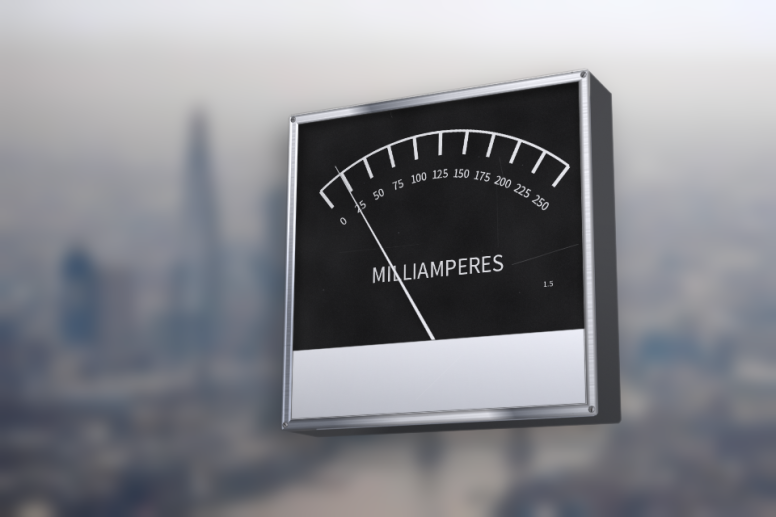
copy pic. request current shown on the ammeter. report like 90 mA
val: 25 mA
